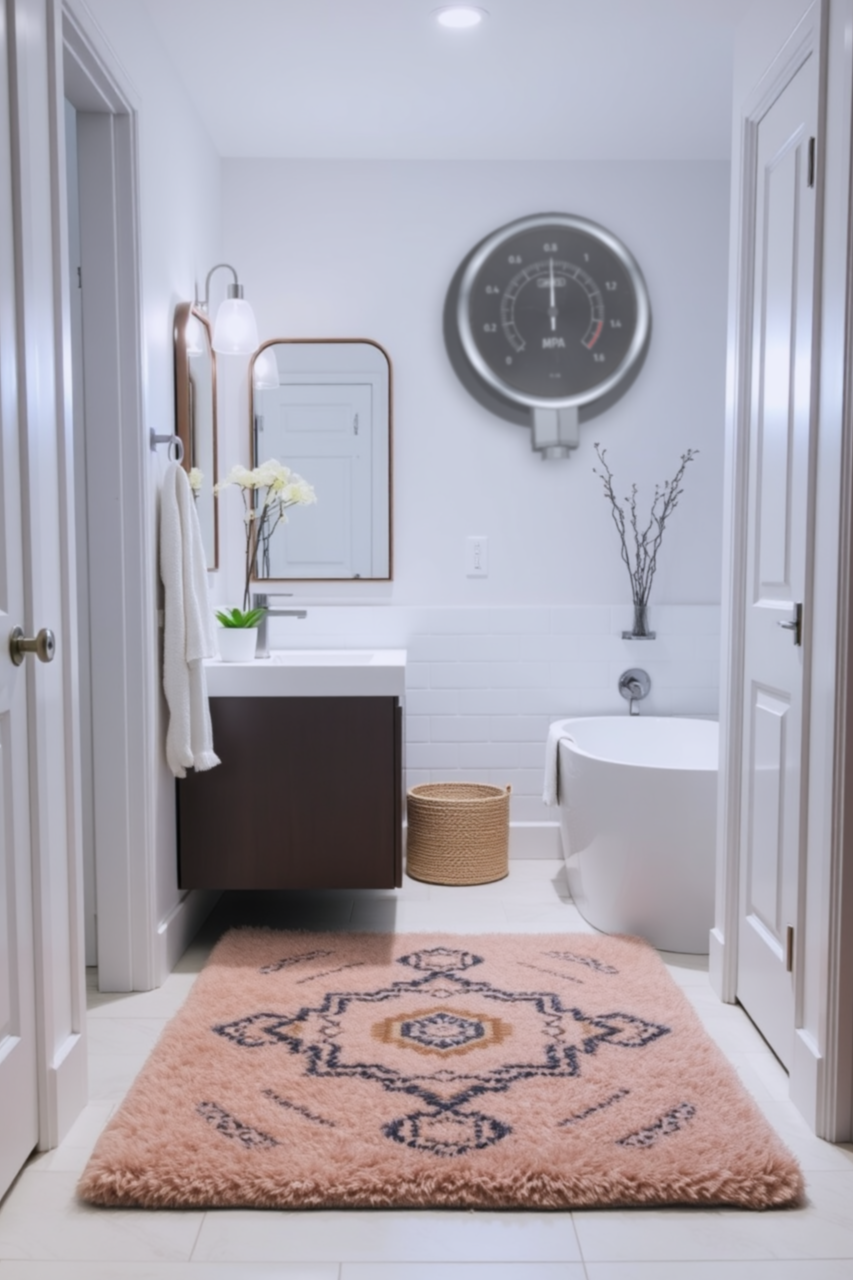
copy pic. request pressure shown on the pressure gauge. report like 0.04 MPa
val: 0.8 MPa
